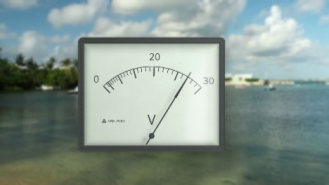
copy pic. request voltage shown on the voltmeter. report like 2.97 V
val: 27 V
